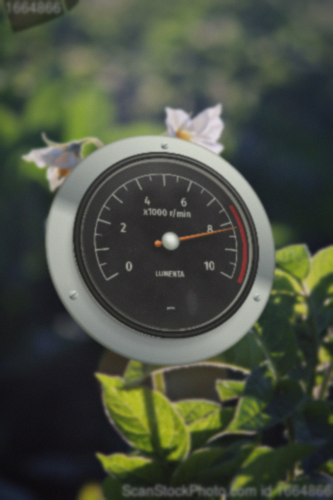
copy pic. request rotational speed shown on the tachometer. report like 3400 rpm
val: 8250 rpm
